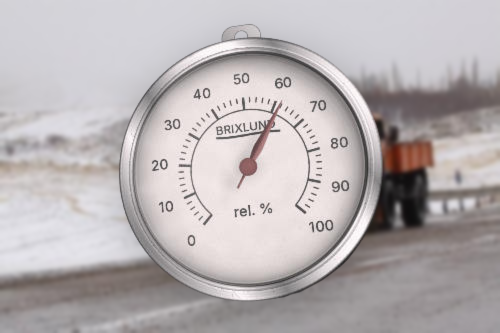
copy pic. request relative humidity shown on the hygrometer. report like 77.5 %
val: 62 %
